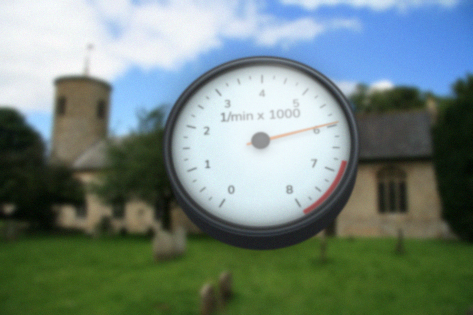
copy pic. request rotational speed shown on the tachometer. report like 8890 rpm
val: 6000 rpm
